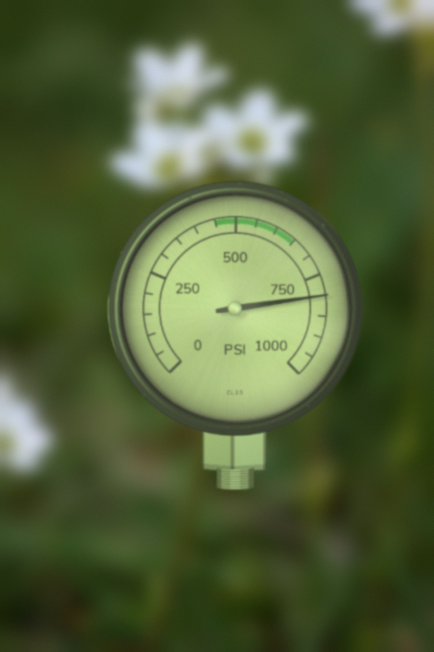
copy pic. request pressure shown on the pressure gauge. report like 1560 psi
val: 800 psi
